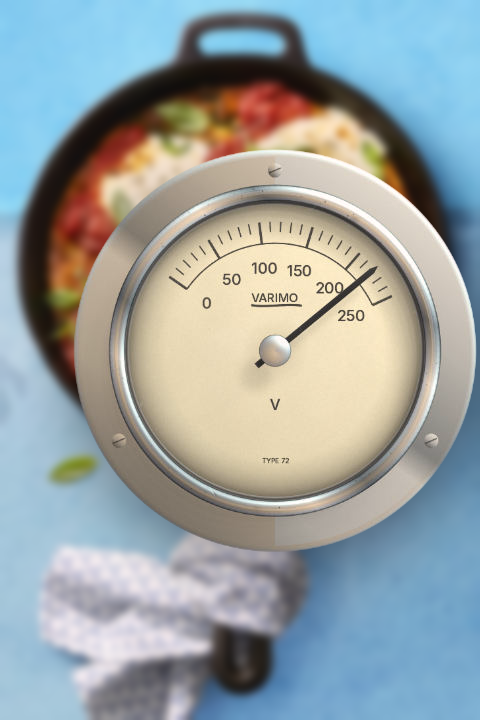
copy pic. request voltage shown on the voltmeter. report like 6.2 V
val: 220 V
